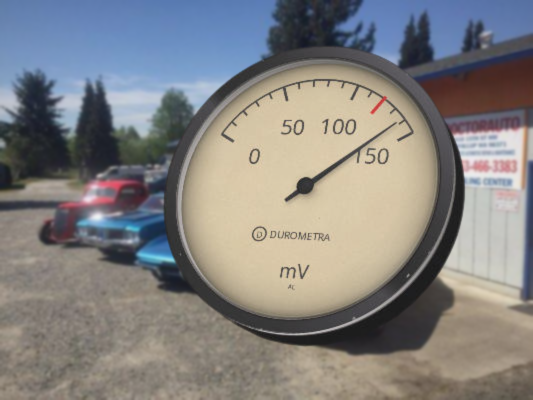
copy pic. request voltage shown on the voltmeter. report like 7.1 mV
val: 140 mV
